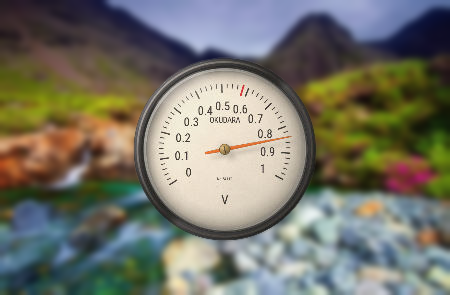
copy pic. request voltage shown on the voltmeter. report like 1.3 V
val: 0.84 V
